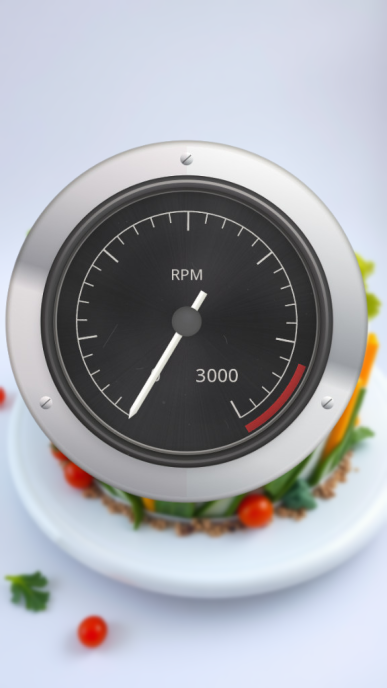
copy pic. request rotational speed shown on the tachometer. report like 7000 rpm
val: 0 rpm
